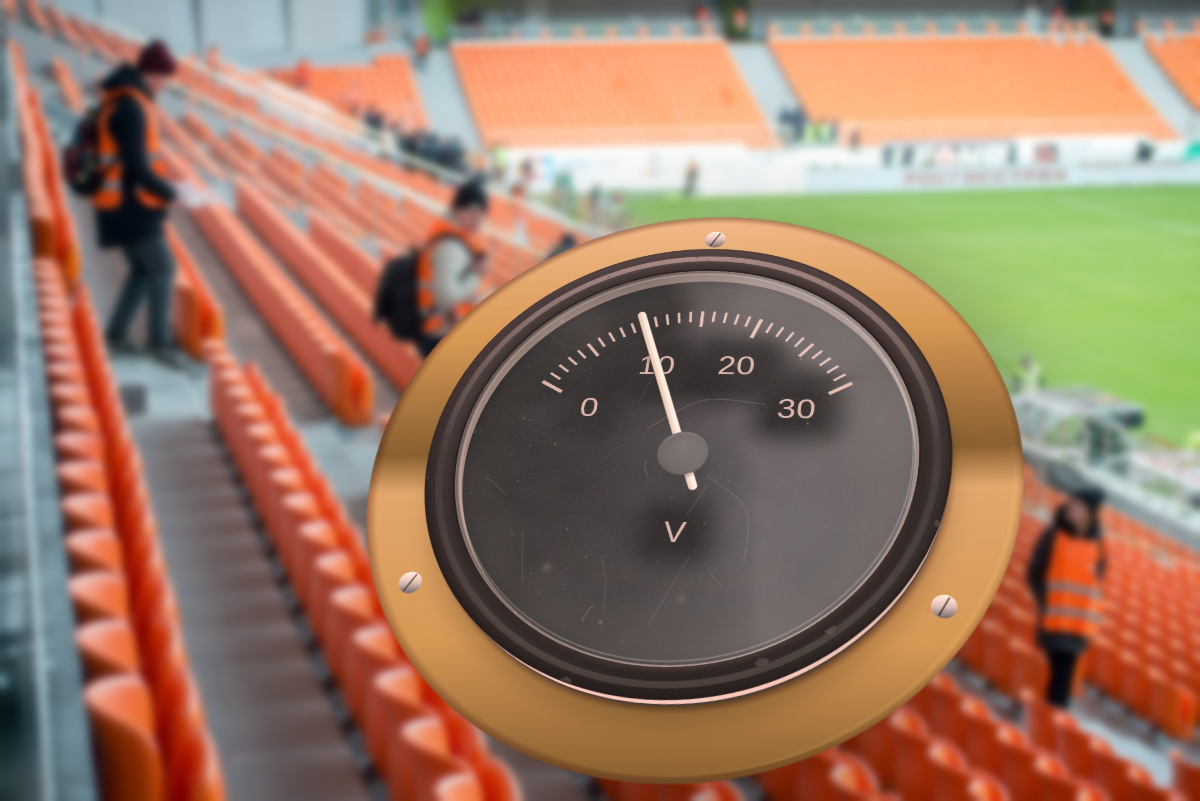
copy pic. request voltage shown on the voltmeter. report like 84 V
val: 10 V
